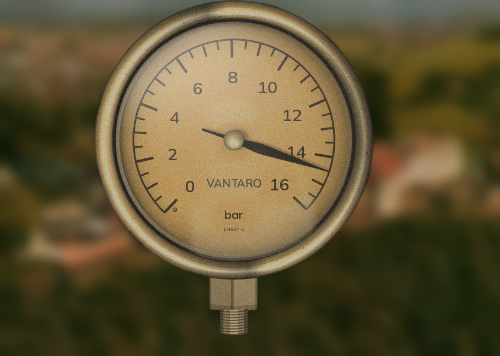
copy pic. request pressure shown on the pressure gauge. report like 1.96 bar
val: 14.5 bar
